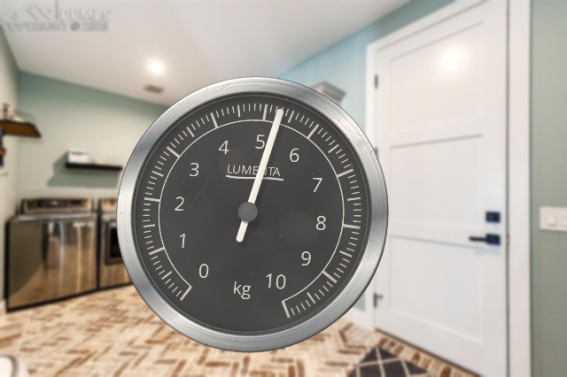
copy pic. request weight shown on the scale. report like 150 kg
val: 5.3 kg
